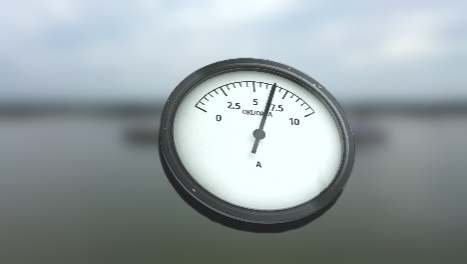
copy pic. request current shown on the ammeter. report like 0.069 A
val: 6.5 A
